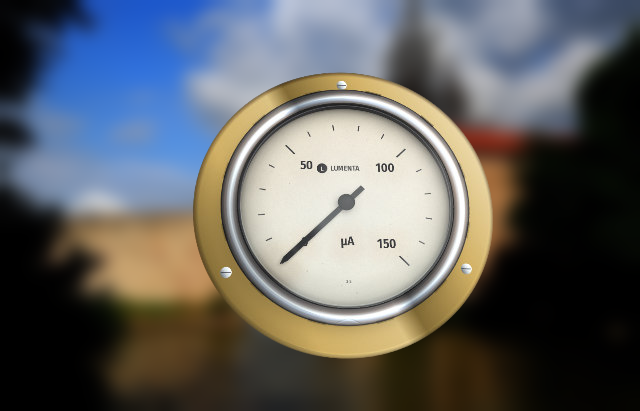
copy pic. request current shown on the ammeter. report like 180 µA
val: 0 µA
